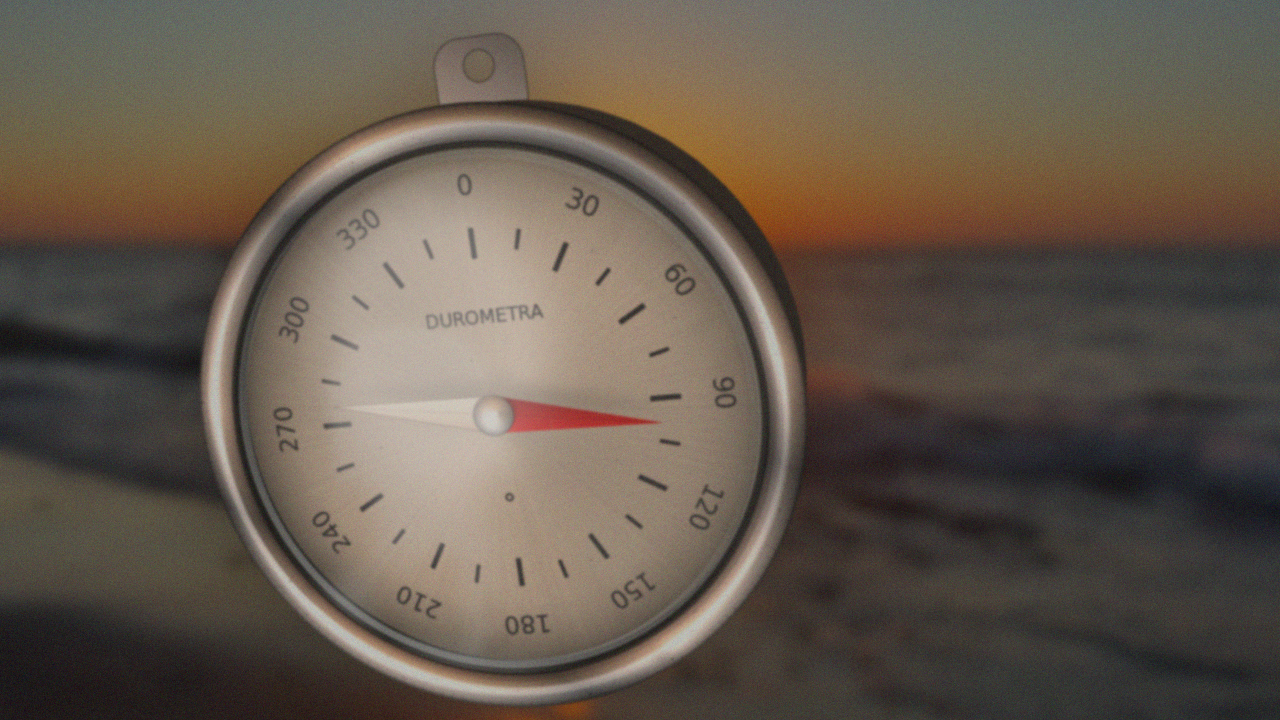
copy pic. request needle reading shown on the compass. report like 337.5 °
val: 97.5 °
